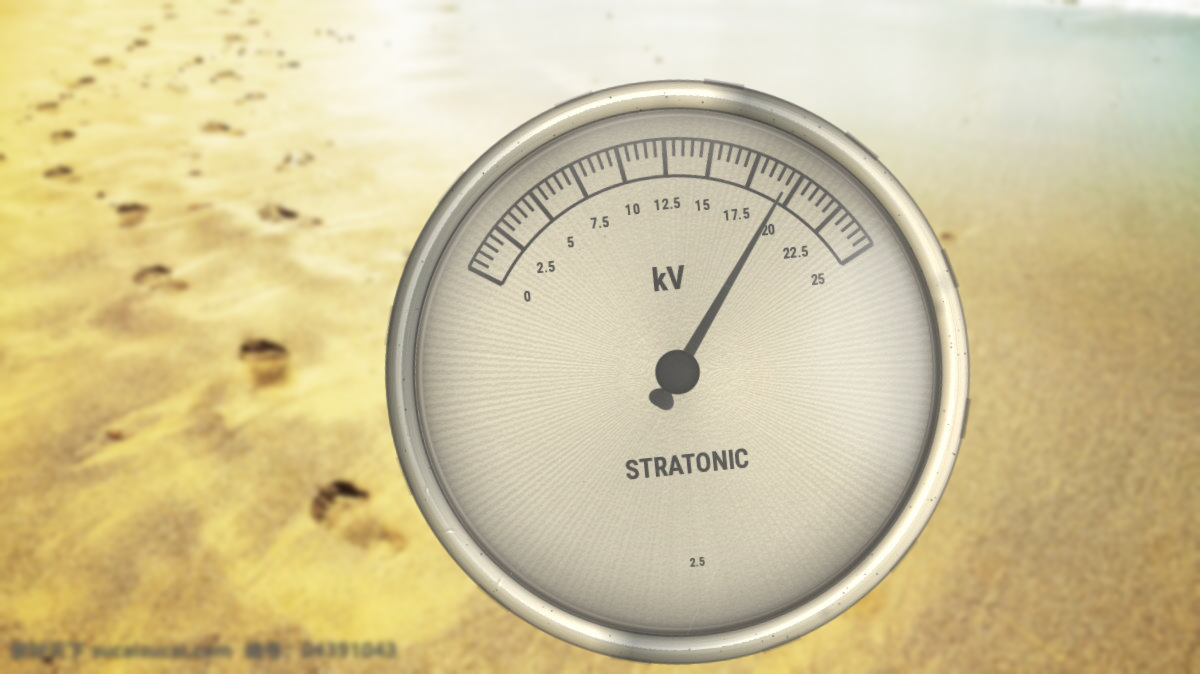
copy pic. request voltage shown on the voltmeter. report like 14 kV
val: 19.5 kV
